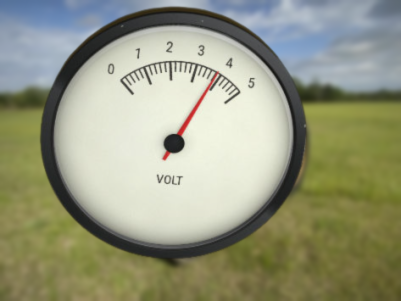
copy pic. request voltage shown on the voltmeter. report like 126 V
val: 3.8 V
